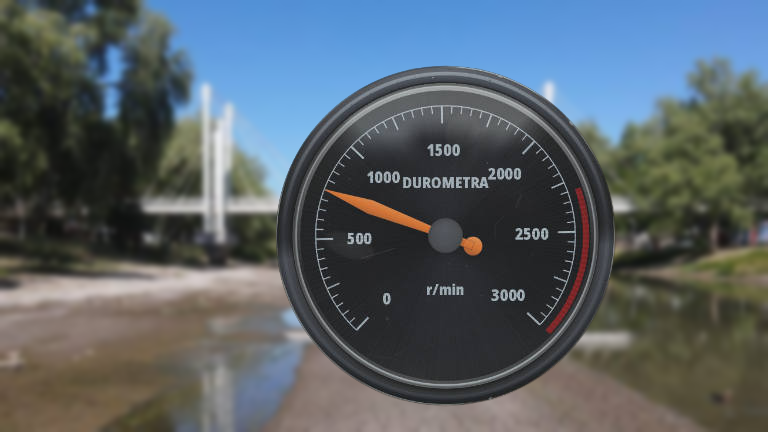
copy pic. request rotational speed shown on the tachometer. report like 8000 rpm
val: 750 rpm
